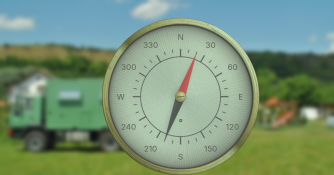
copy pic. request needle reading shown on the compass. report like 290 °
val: 20 °
